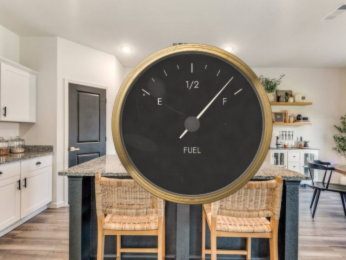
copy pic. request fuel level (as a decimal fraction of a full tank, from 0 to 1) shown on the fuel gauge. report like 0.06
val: 0.875
